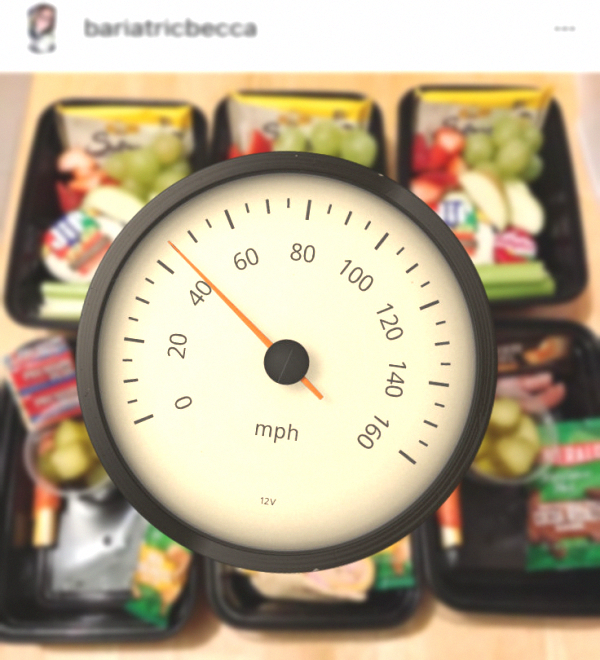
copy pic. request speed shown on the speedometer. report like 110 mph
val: 45 mph
